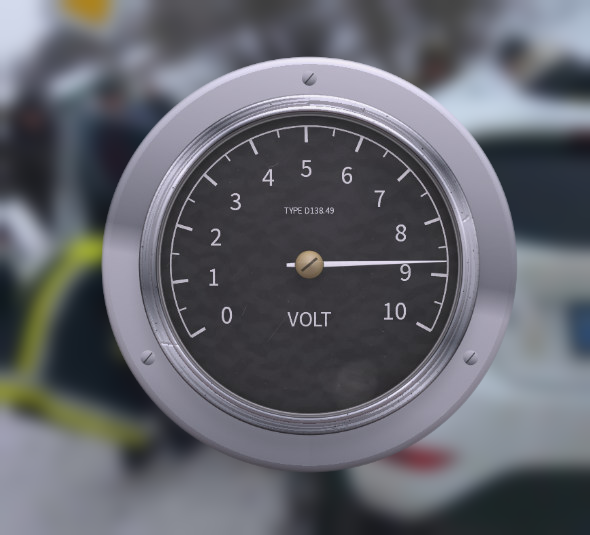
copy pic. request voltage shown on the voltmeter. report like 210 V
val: 8.75 V
